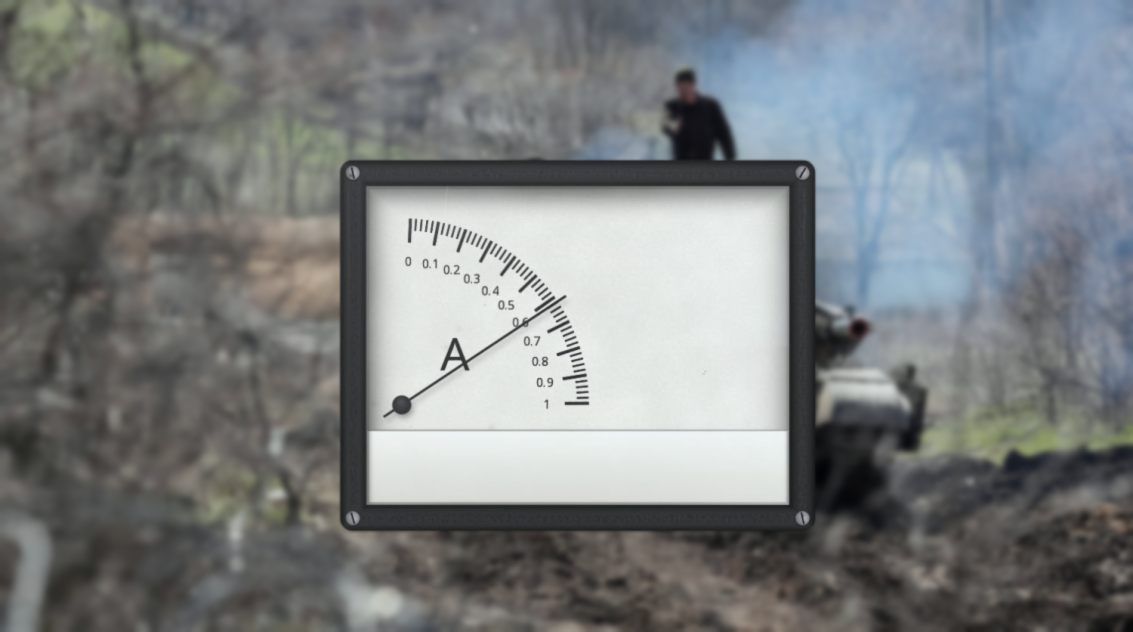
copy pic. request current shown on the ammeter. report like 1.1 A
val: 0.62 A
